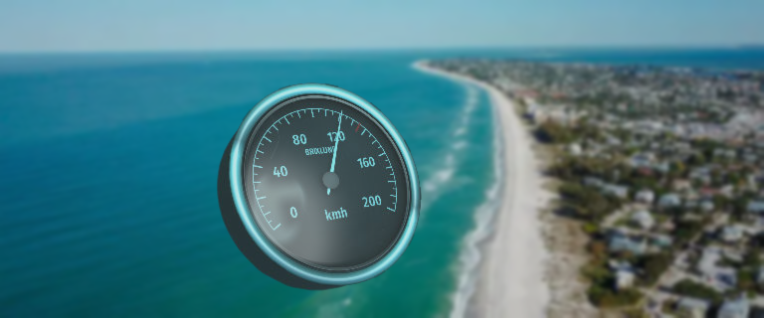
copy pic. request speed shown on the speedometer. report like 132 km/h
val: 120 km/h
